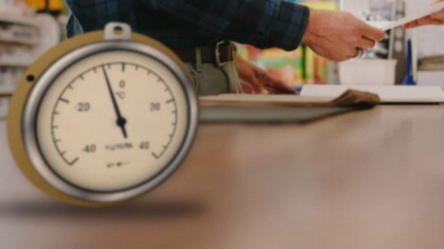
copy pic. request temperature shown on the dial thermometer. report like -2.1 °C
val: -6 °C
